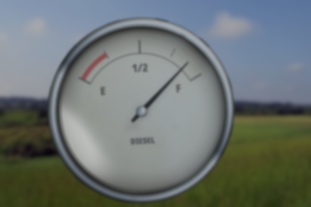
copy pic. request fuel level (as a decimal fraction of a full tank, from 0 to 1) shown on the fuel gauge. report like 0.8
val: 0.875
